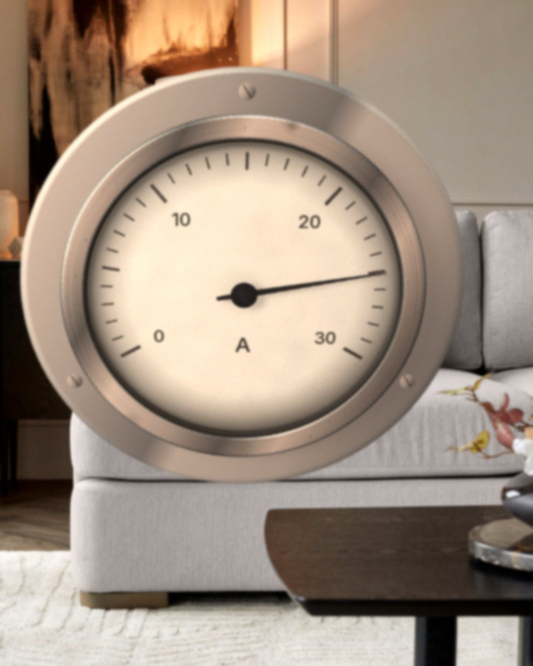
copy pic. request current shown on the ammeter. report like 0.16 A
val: 25 A
